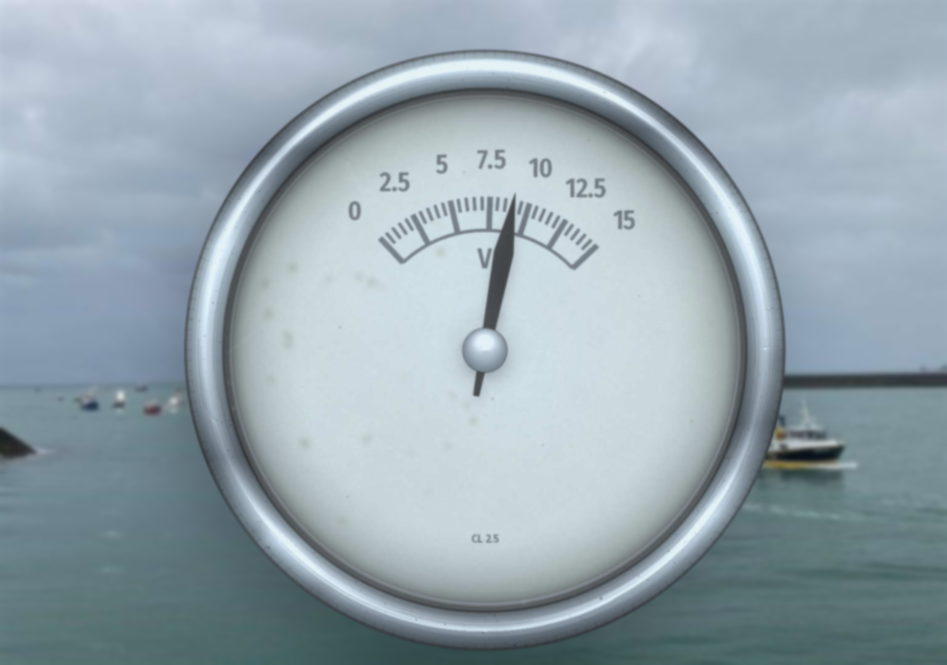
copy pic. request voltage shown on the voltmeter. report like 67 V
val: 9 V
